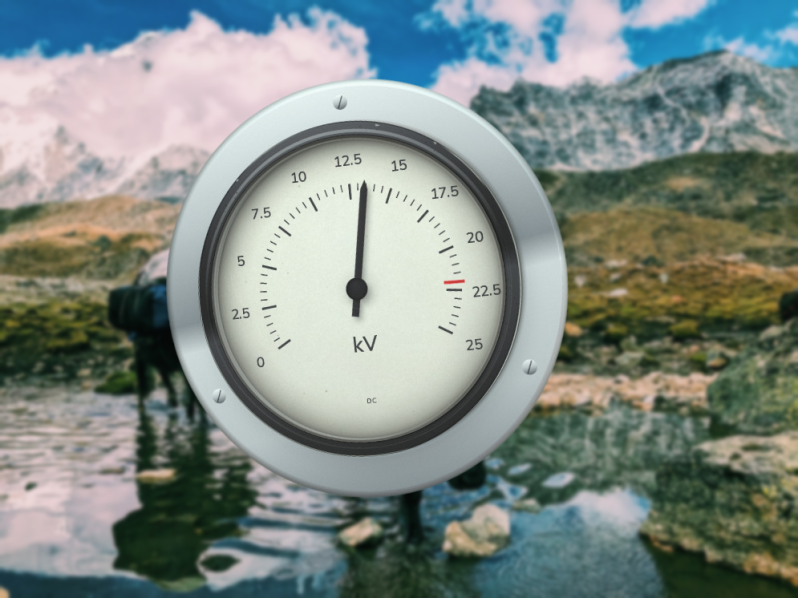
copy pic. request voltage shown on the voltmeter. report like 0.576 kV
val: 13.5 kV
